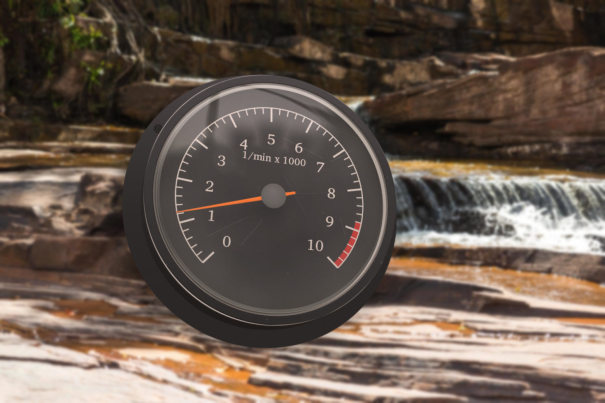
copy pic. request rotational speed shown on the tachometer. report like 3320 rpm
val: 1200 rpm
